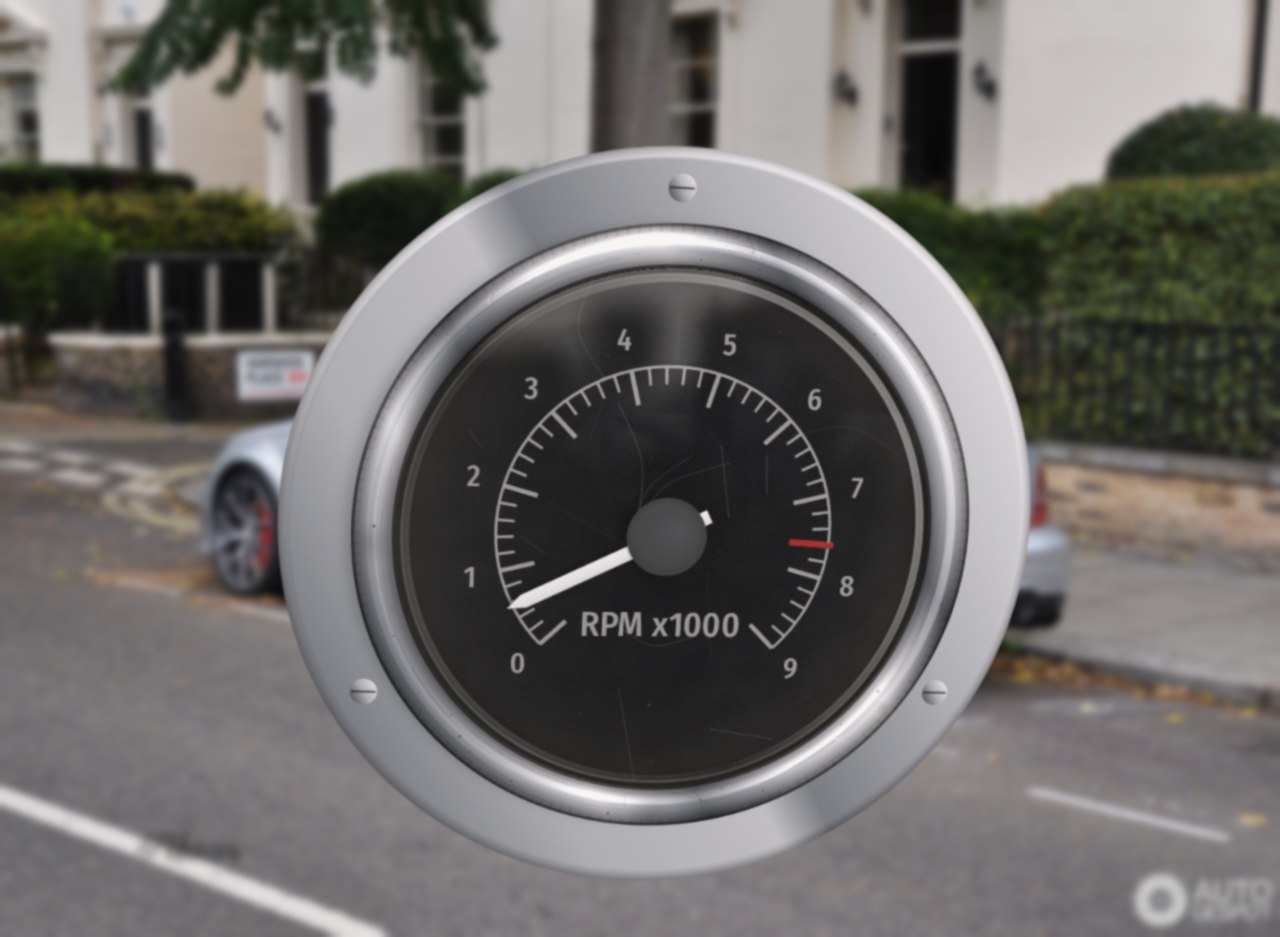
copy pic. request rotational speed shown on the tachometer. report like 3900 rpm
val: 600 rpm
